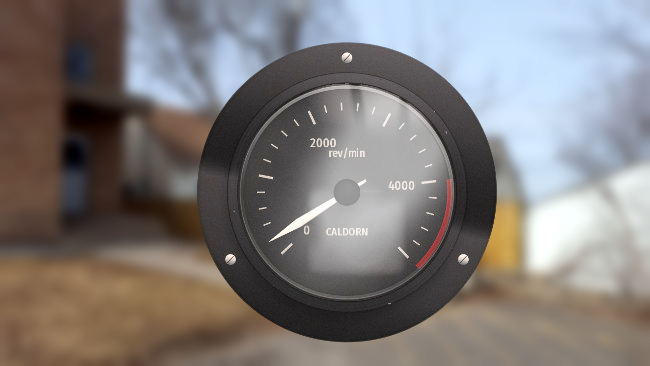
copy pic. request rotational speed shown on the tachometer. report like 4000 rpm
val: 200 rpm
